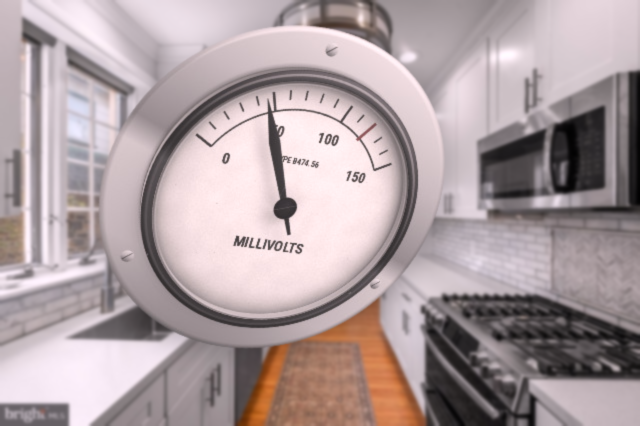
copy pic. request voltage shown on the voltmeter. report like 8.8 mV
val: 45 mV
